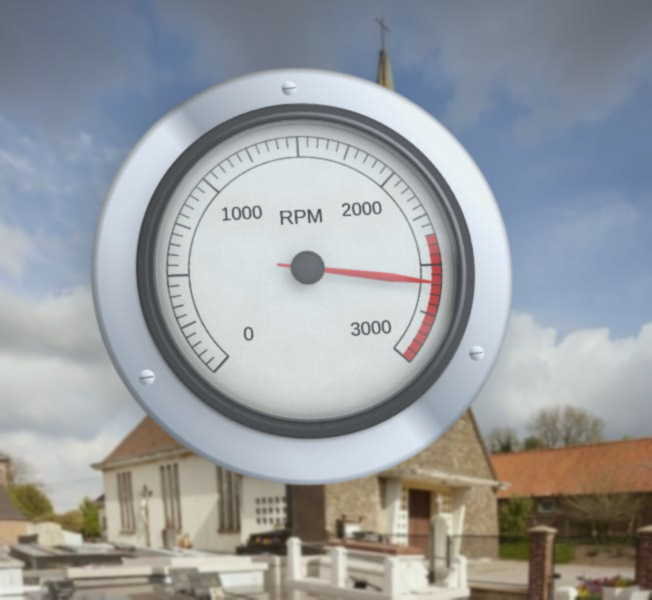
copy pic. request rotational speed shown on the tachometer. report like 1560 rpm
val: 2600 rpm
